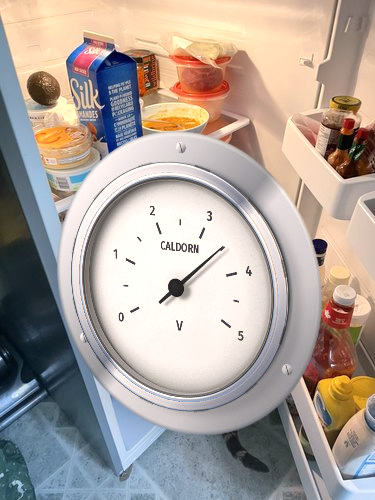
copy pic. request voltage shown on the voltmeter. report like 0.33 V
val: 3.5 V
